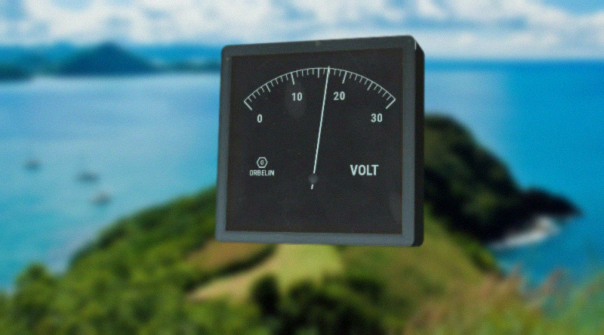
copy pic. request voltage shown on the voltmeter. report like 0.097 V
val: 17 V
